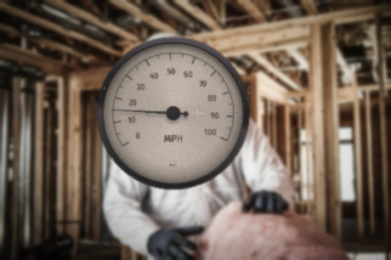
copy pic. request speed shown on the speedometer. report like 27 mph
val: 15 mph
